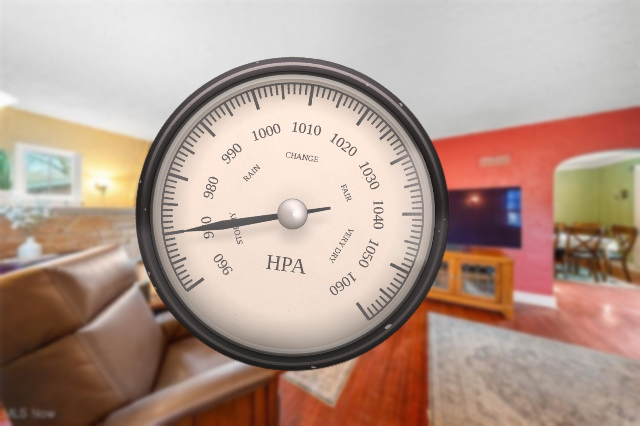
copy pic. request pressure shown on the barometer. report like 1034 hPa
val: 970 hPa
